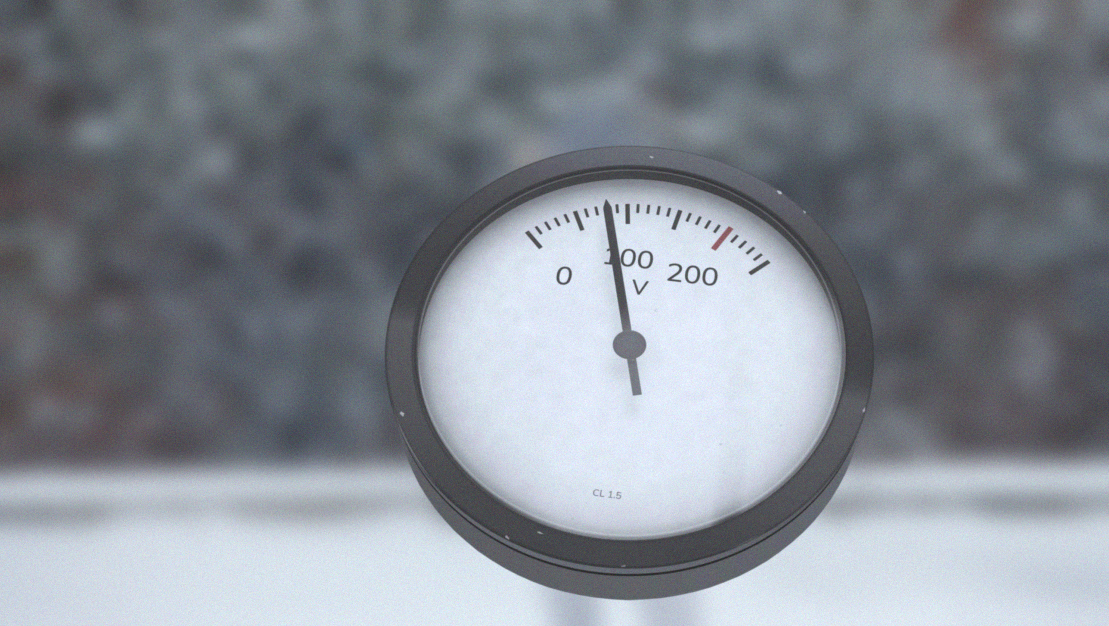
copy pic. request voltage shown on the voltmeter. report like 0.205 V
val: 80 V
